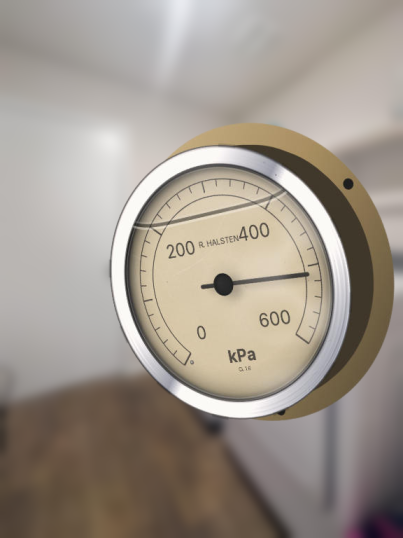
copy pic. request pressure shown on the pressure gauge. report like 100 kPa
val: 510 kPa
